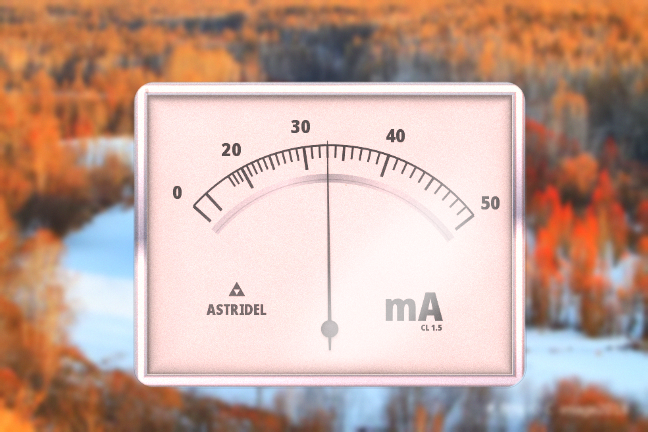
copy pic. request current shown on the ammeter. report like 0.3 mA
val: 33 mA
